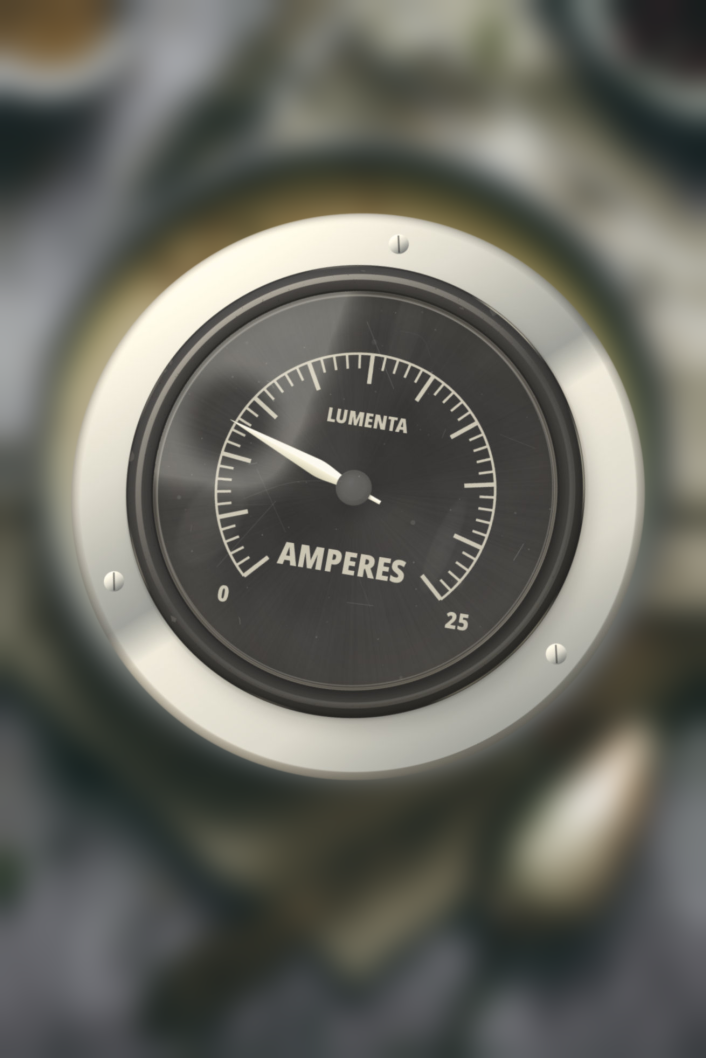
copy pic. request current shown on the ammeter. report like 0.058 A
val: 6.25 A
